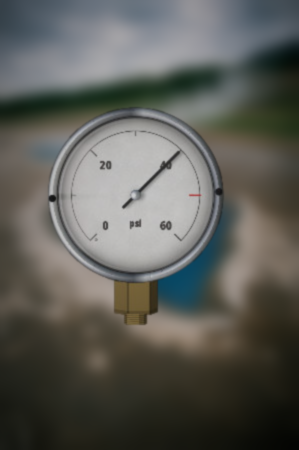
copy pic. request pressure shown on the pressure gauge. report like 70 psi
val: 40 psi
